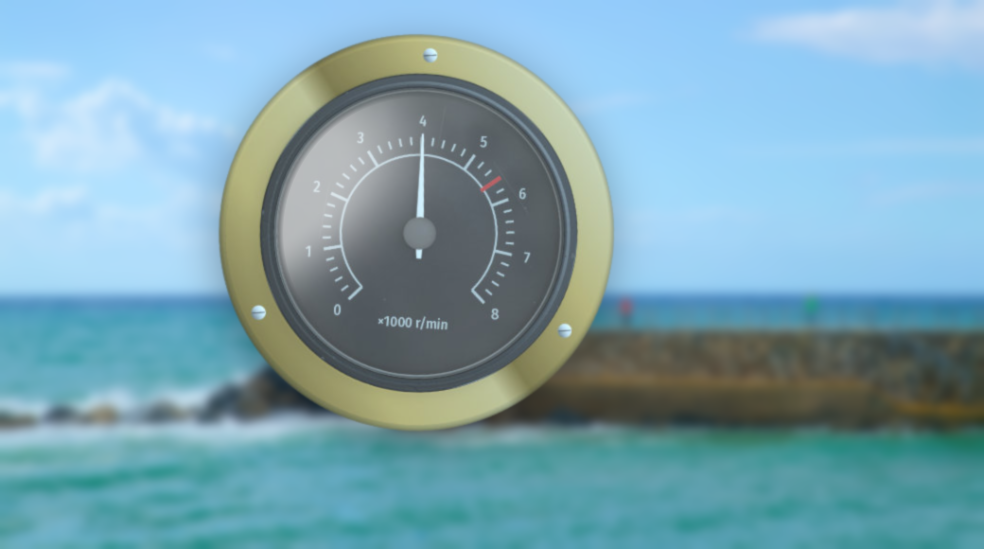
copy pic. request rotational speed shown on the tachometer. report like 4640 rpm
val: 4000 rpm
